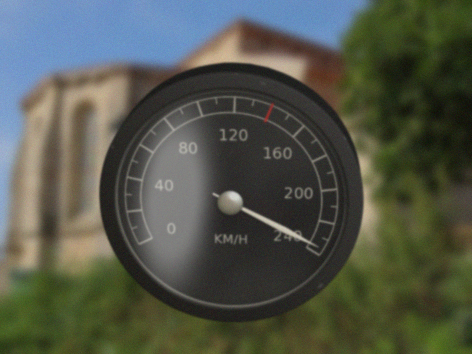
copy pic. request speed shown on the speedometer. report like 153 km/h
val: 235 km/h
